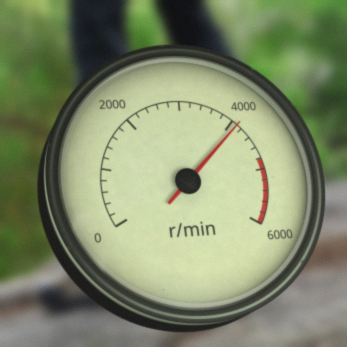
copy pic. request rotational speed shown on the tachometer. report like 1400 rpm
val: 4100 rpm
